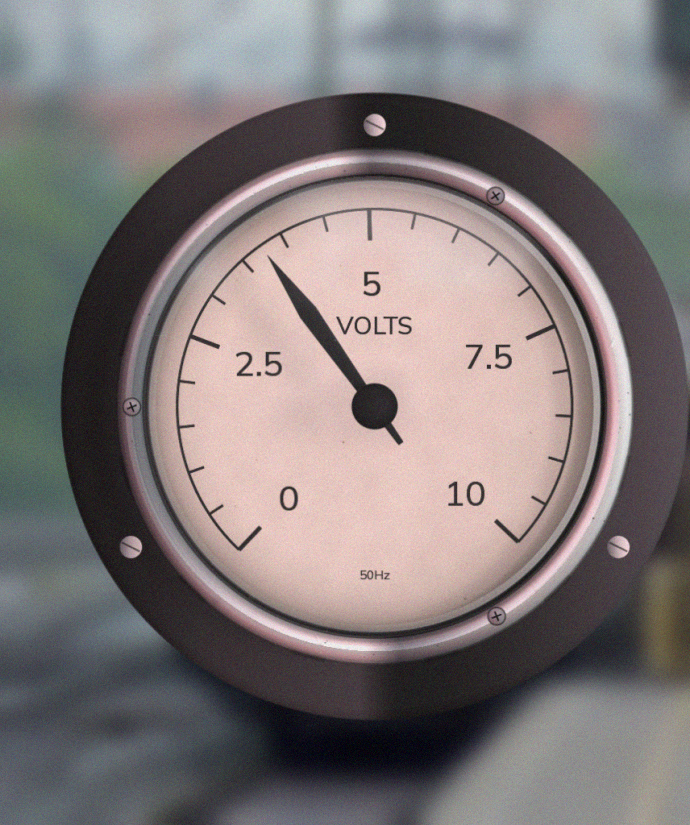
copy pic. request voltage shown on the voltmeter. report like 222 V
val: 3.75 V
